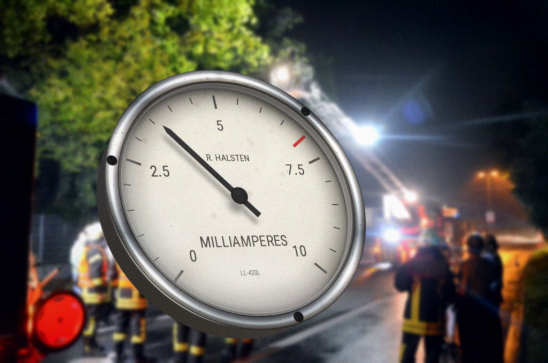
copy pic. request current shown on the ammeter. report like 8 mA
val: 3.5 mA
